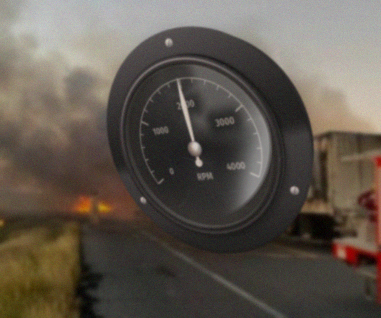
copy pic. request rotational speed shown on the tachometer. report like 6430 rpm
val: 2000 rpm
